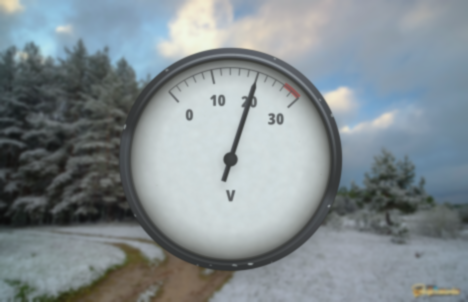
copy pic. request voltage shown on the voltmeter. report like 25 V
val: 20 V
